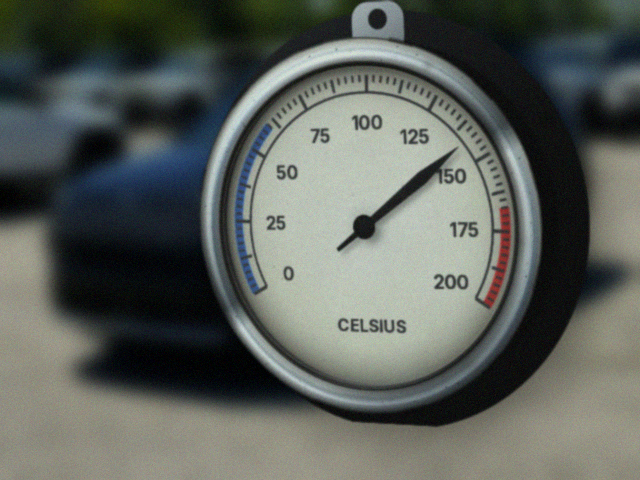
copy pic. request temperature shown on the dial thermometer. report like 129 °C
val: 142.5 °C
